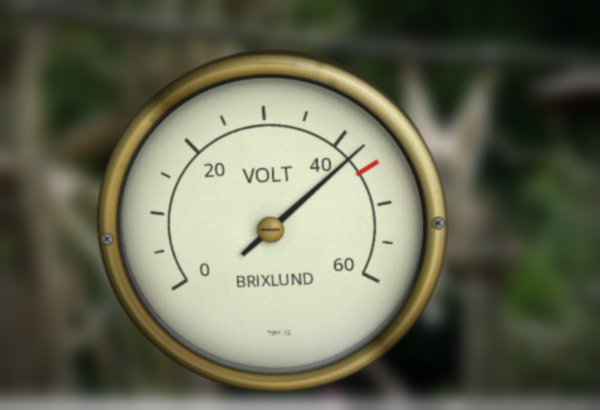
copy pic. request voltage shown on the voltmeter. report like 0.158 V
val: 42.5 V
